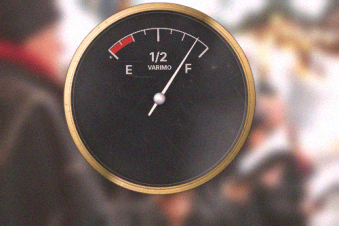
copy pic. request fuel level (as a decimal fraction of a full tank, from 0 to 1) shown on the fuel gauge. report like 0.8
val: 0.875
